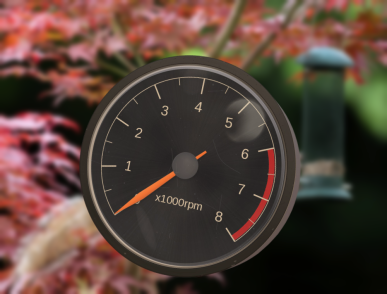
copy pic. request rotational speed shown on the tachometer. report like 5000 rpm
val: 0 rpm
